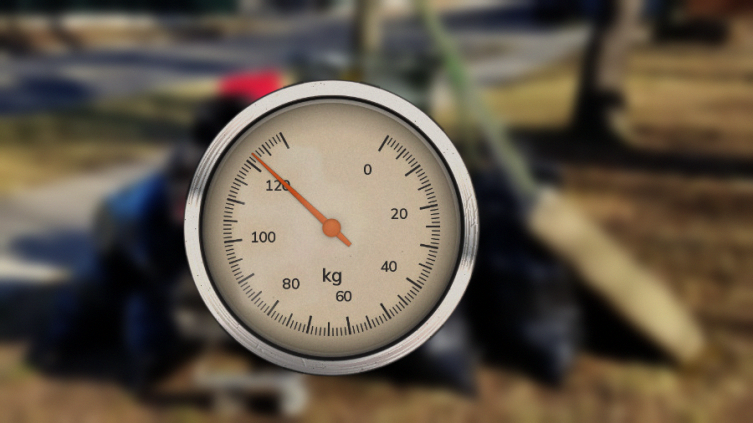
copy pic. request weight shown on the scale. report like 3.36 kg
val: 122 kg
